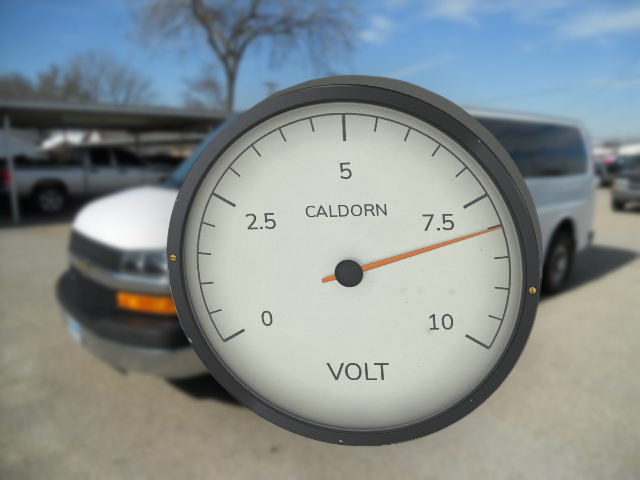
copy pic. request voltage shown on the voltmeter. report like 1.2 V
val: 8 V
